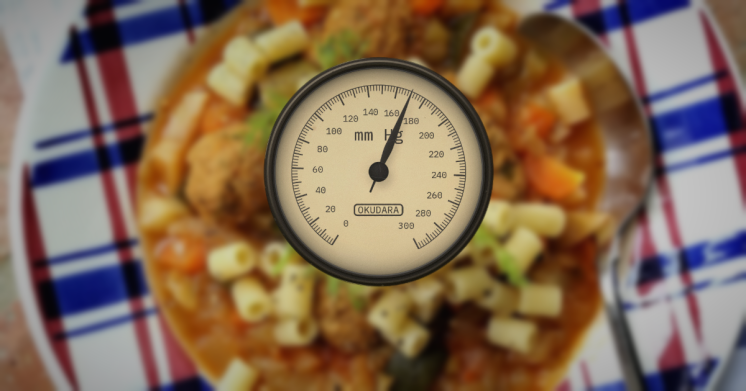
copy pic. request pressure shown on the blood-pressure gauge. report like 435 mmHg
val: 170 mmHg
